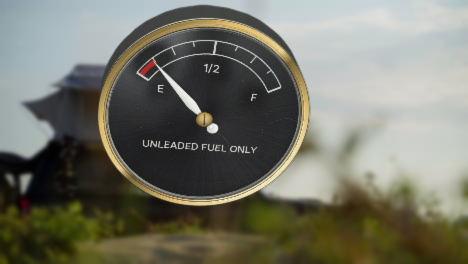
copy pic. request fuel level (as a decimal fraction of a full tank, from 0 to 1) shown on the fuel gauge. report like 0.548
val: 0.125
